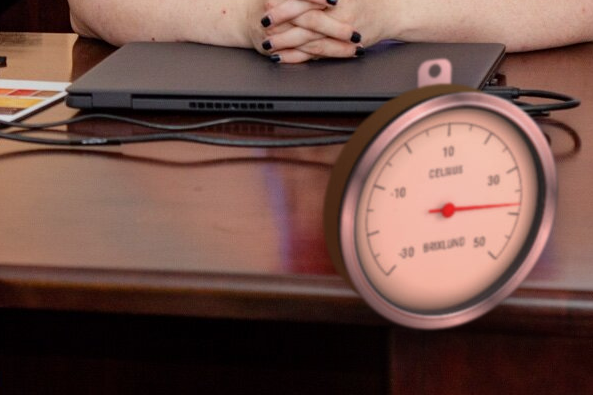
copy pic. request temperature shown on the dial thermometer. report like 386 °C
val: 37.5 °C
